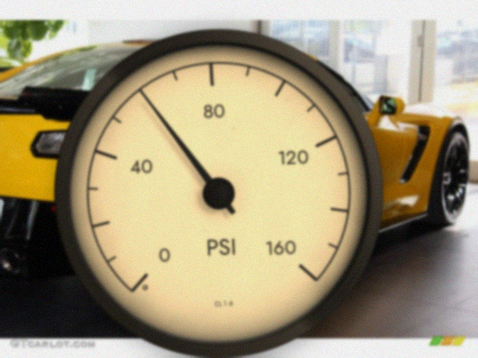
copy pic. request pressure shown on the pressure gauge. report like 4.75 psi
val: 60 psi
